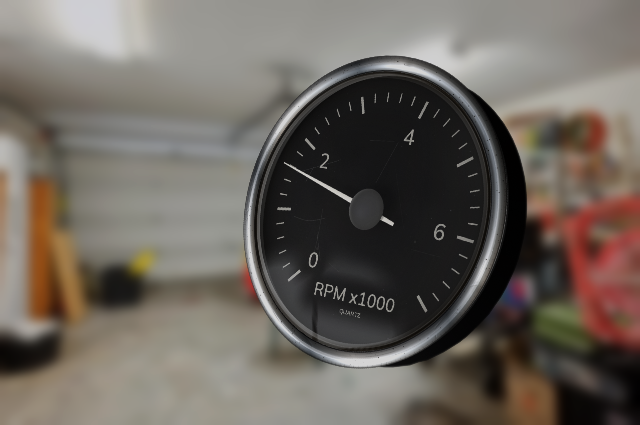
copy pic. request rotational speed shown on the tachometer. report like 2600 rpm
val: 1600 rpm
